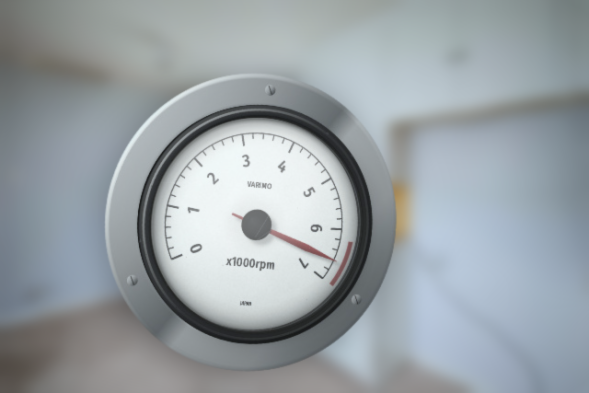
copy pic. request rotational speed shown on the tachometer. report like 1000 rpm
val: 6600 rpm
